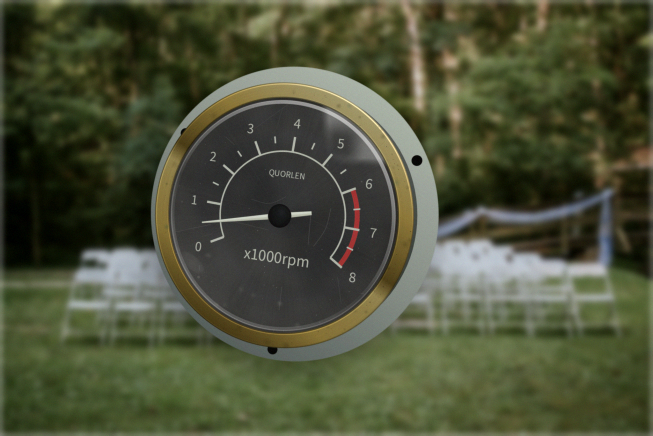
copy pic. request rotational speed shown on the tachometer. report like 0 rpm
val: 500 rpm
